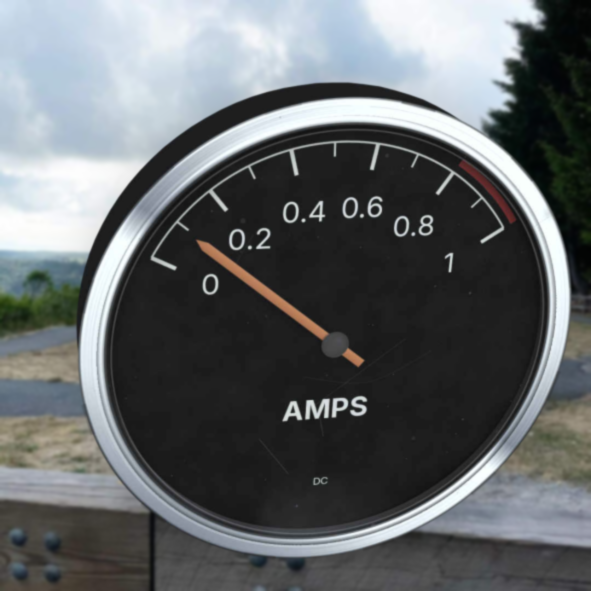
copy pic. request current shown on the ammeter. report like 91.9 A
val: 0.1 A
